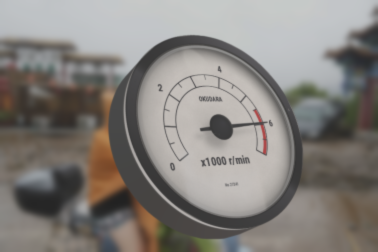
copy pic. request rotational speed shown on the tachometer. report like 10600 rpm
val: 6000 rpm
